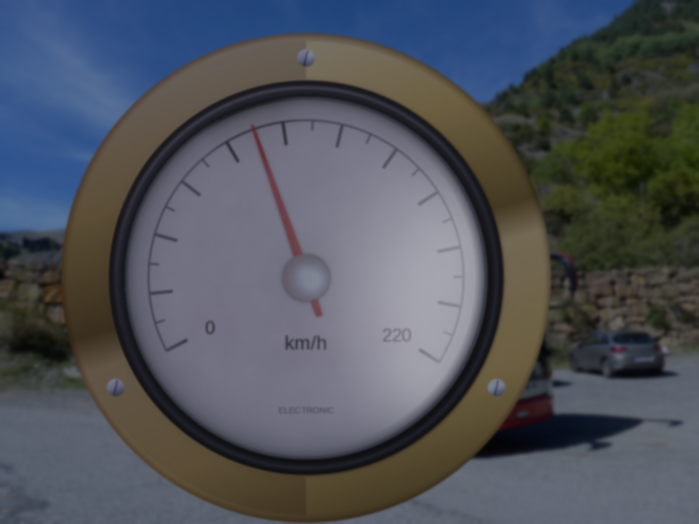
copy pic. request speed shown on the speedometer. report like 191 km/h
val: 90 km/h
